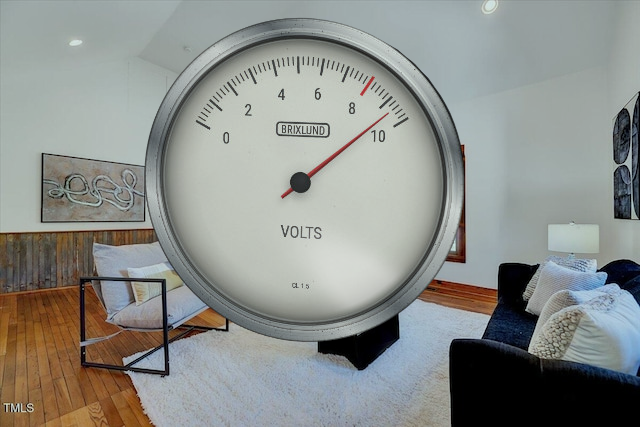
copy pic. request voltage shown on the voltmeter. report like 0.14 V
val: 9.4 V
